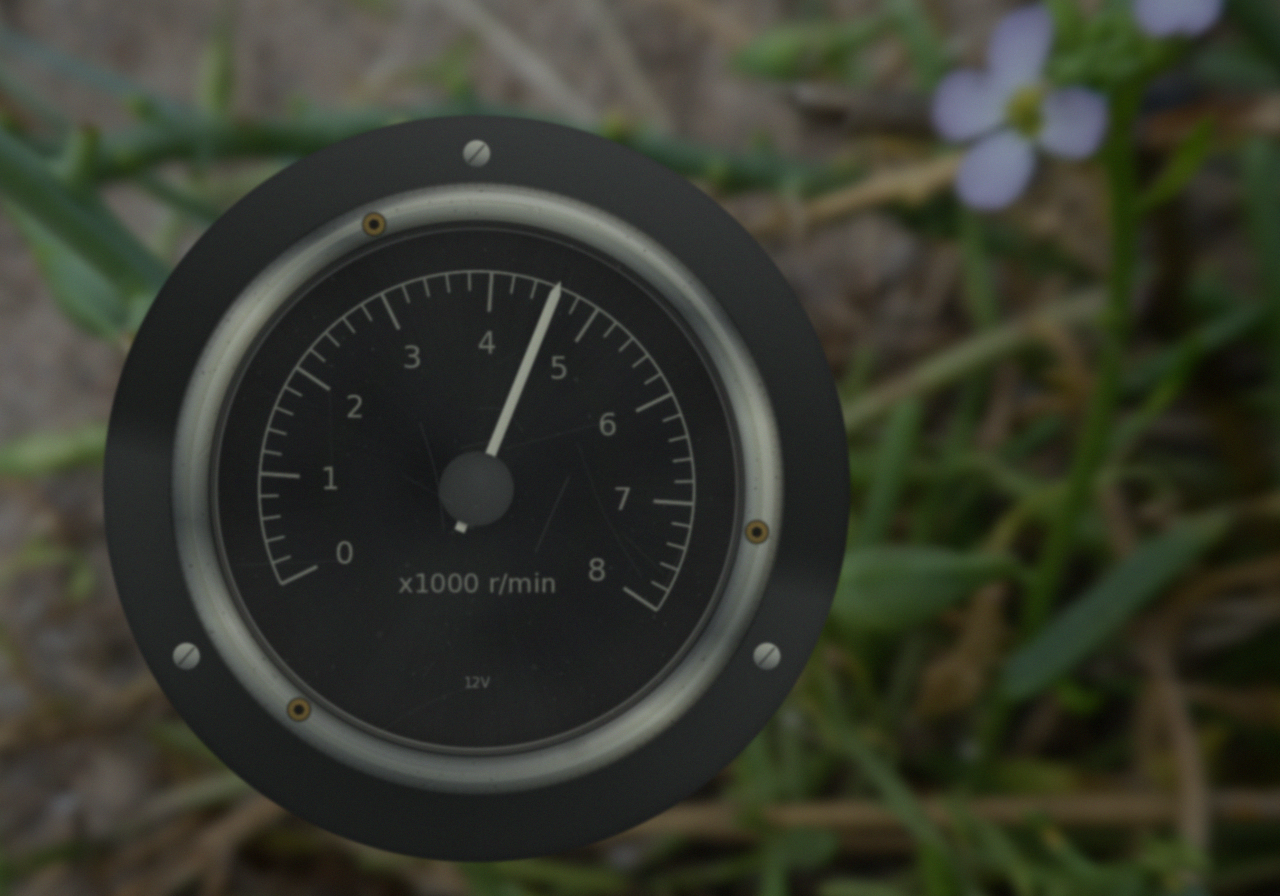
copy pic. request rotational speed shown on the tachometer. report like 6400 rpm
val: 4600 rpm
